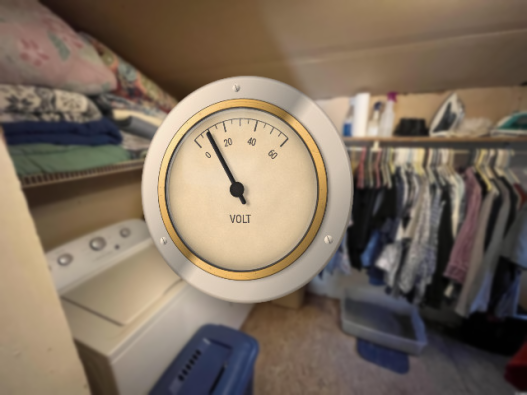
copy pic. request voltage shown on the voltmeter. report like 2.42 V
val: 10 V
